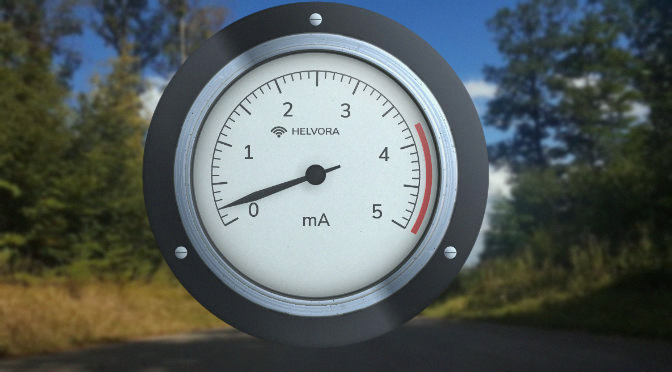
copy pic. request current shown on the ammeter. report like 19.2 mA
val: 0.2 mA
